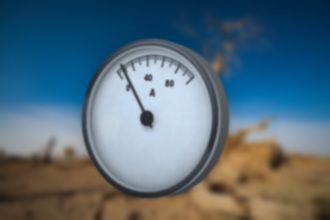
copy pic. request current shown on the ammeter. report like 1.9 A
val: 10 A
